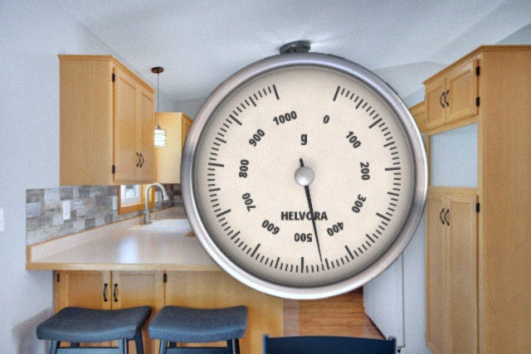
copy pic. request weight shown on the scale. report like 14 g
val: 460 g
